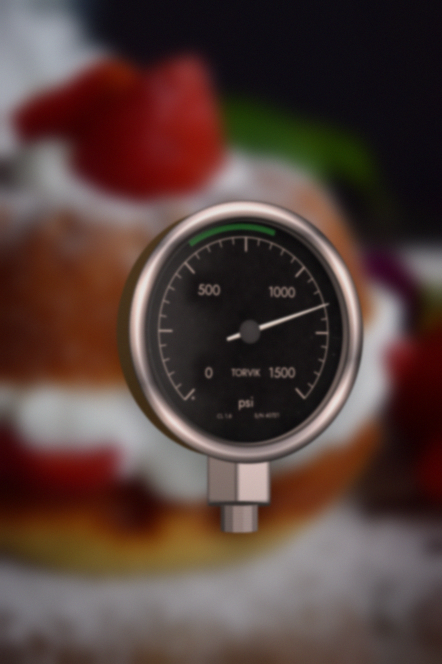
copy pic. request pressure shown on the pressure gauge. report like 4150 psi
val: 1150 psi
